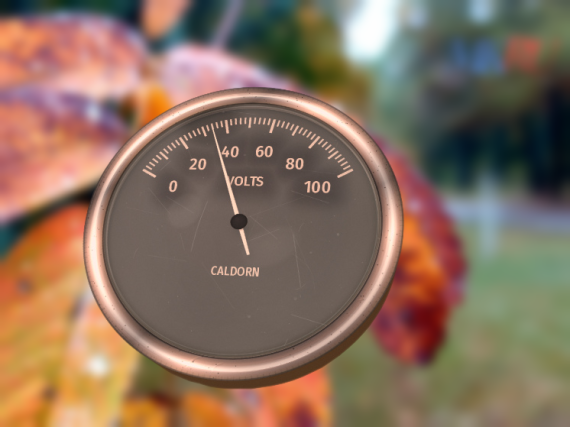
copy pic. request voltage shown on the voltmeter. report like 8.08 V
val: 34 V
